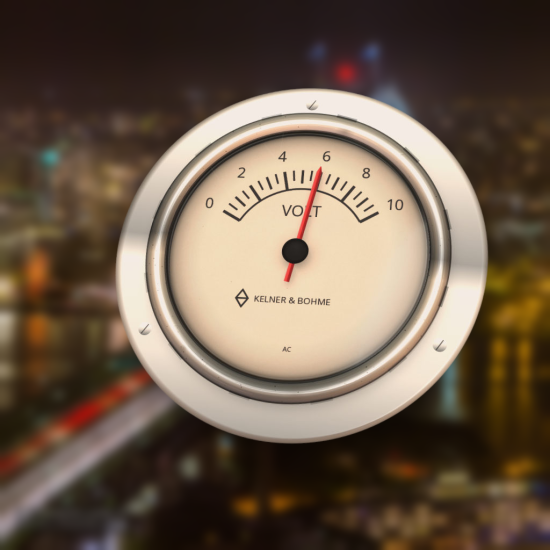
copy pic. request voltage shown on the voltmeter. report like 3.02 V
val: 6 V
